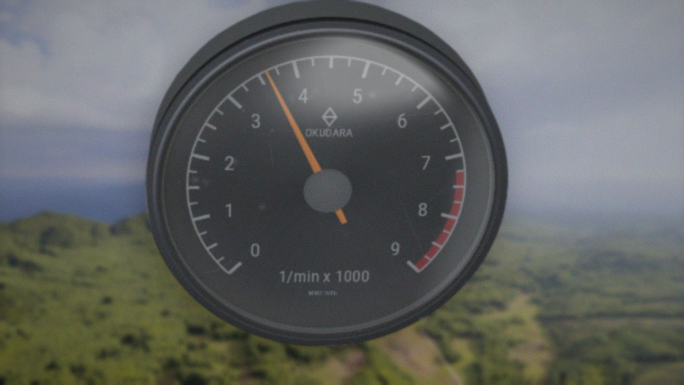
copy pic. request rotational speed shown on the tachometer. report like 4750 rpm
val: 3625 rpm
